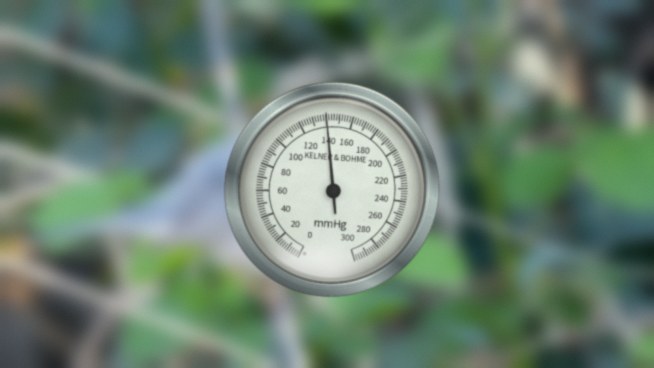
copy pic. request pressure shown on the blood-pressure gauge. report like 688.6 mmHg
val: 140 mmHg
